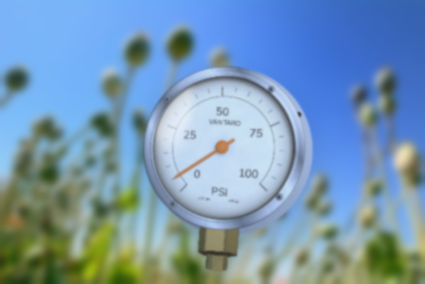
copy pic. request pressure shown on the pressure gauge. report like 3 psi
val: 5 psi
